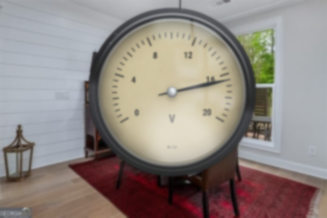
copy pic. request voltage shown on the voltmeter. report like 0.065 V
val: 16.5 V
